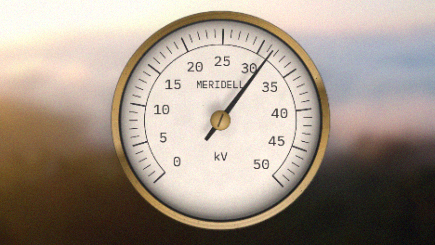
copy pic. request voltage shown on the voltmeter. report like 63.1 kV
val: 31.5 kV
